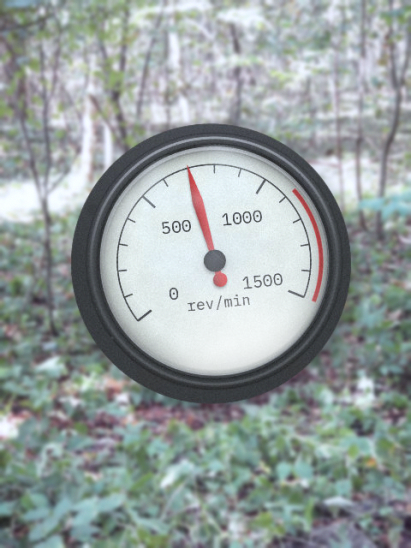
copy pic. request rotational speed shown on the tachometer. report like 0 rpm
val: 700 rpm
